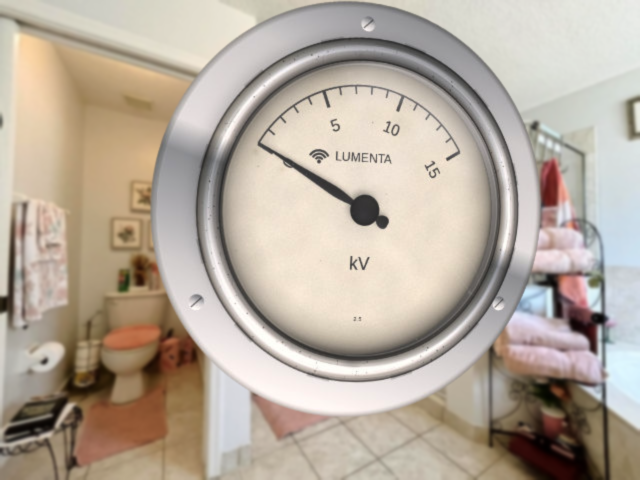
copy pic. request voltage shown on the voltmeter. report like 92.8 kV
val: 0 kV
